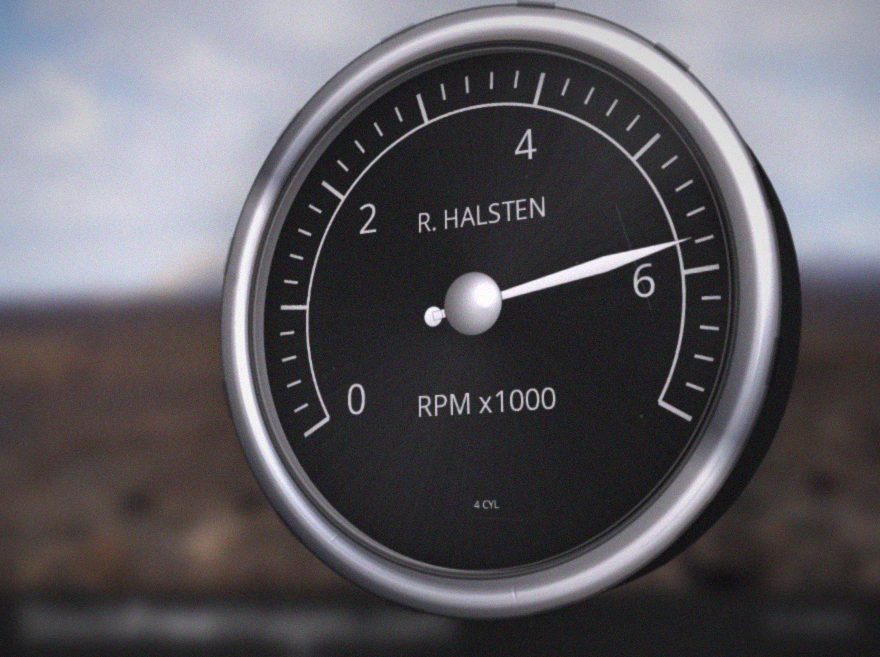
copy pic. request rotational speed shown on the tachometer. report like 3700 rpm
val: 5800 rpm
